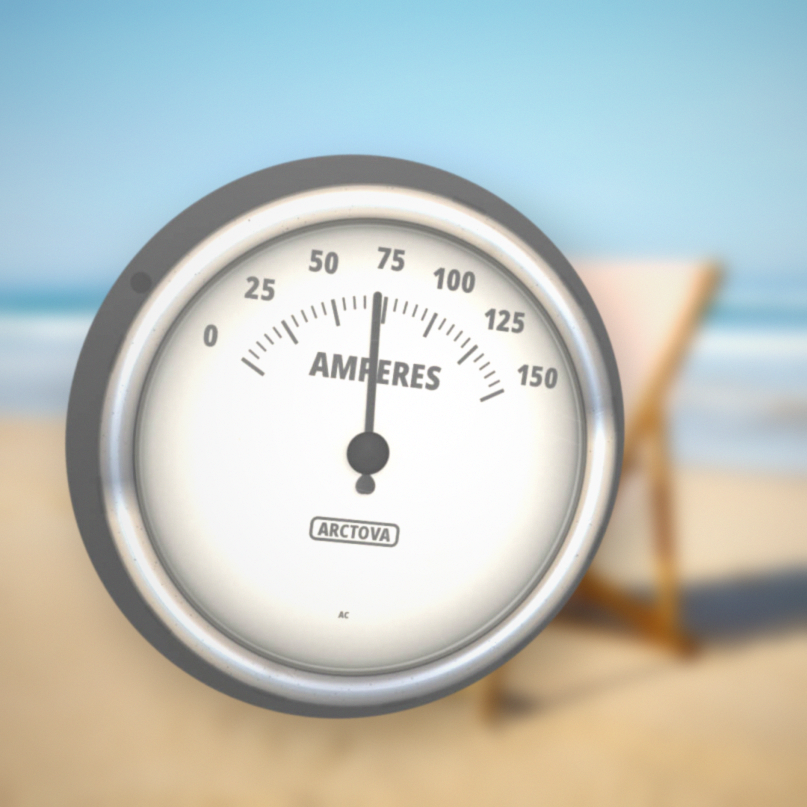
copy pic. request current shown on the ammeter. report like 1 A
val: 70 A
